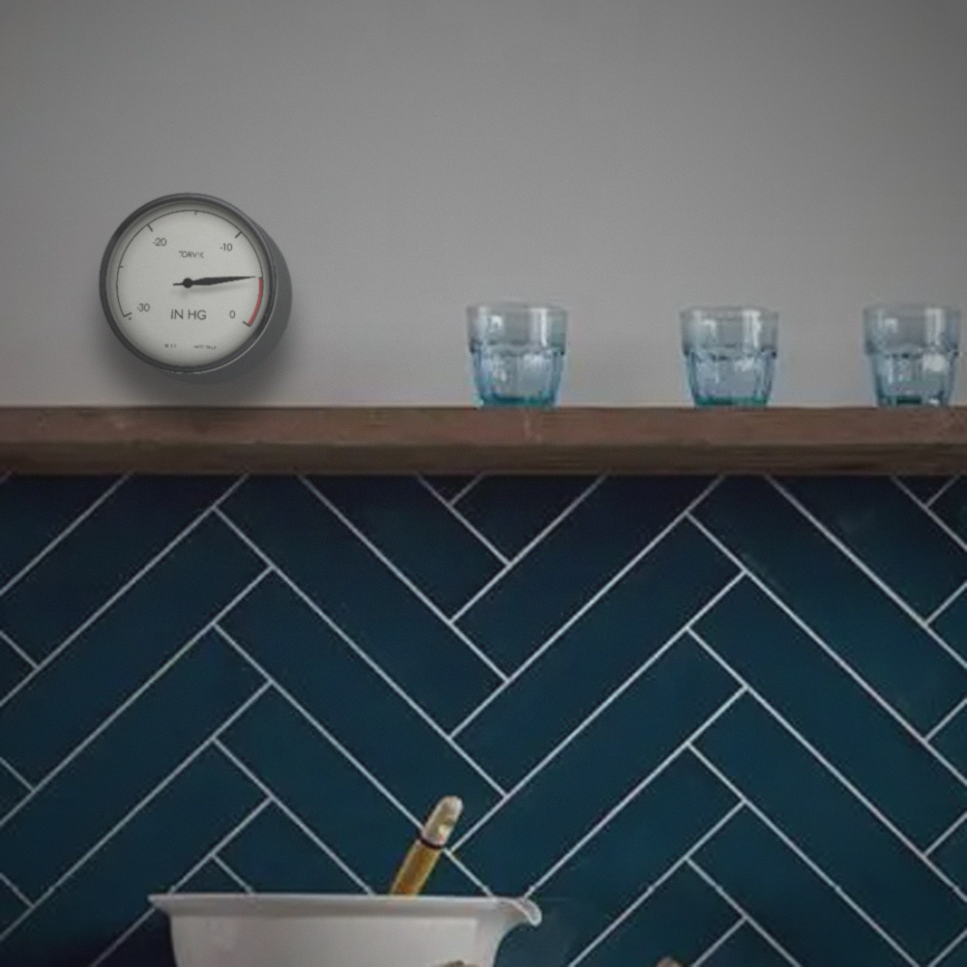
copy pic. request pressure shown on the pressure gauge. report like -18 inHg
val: -5 inHg
